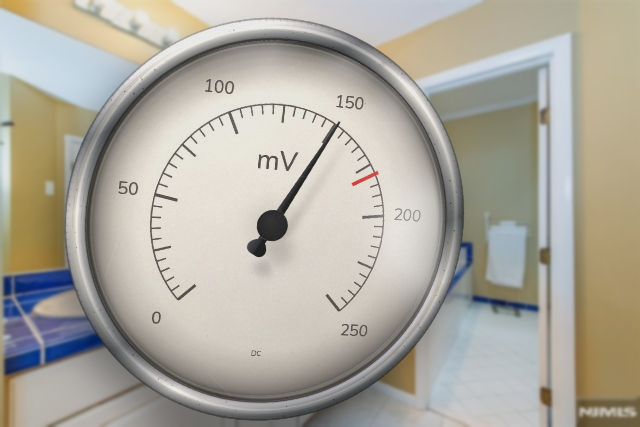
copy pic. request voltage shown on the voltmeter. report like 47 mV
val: 150 mV
